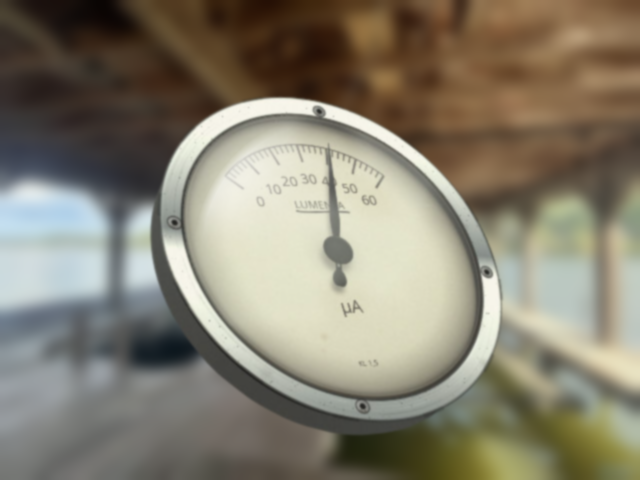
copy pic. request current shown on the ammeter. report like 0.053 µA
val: 40 µA
